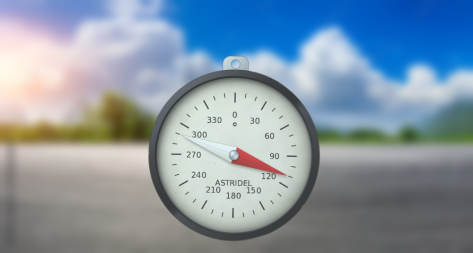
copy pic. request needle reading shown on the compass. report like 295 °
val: 110 °
